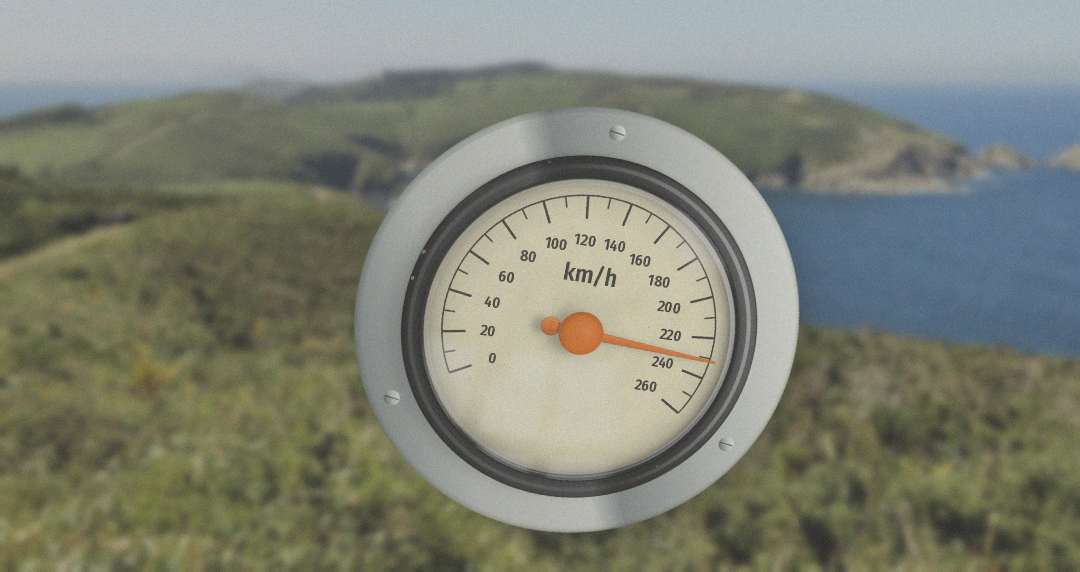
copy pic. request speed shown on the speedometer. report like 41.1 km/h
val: 230 km/h
